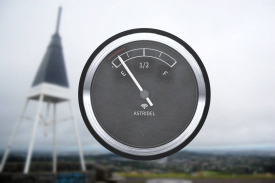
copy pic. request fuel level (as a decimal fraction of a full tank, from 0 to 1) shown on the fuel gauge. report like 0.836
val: 0.125
